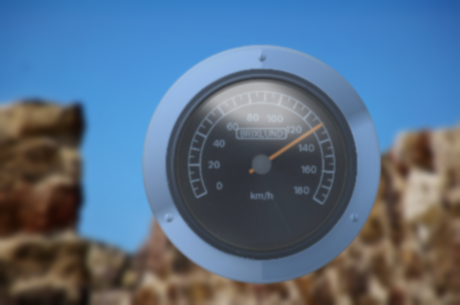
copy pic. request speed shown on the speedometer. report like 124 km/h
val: 130 km/h
